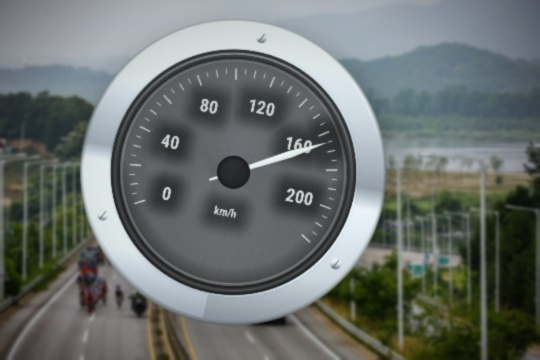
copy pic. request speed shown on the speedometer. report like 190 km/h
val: 165 km/h
